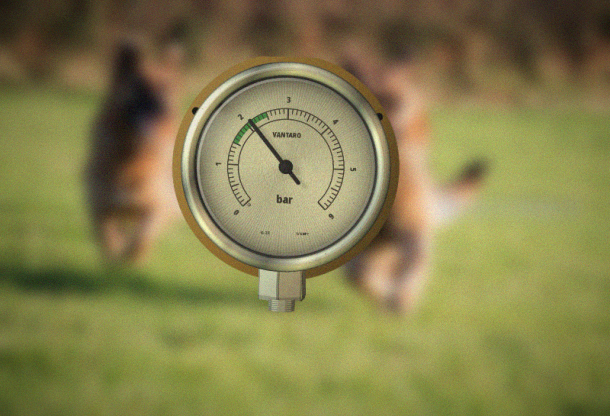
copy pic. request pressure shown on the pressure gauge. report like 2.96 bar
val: 2.1 bar
